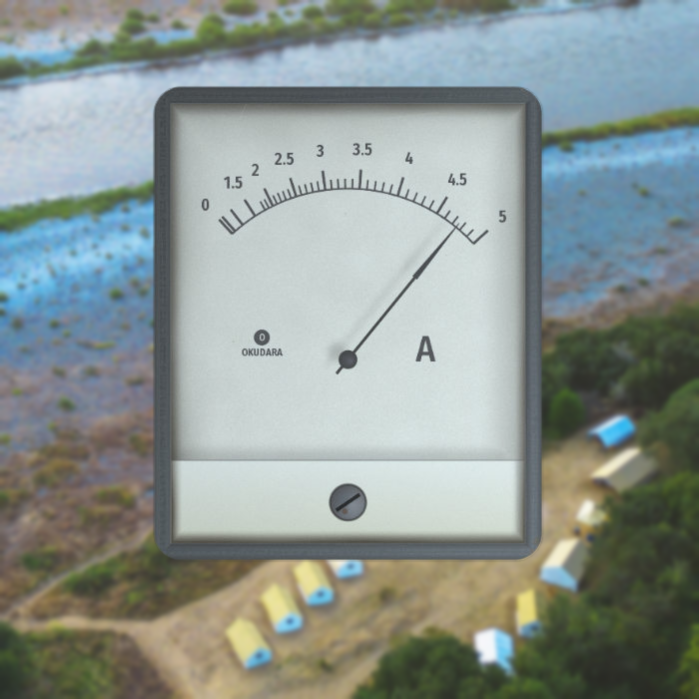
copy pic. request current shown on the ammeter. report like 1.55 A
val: 4.75 A
